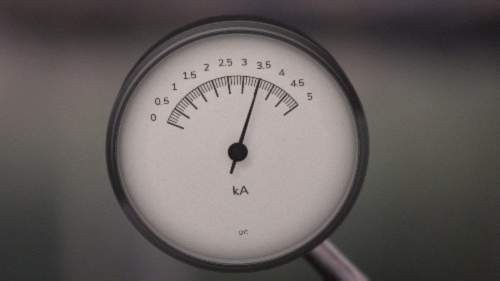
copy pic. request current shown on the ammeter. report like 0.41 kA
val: 3.5 kA
